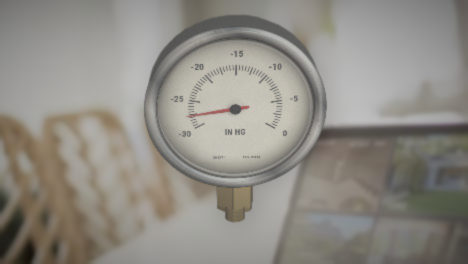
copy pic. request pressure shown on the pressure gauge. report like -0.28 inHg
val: -27.5 inHg
